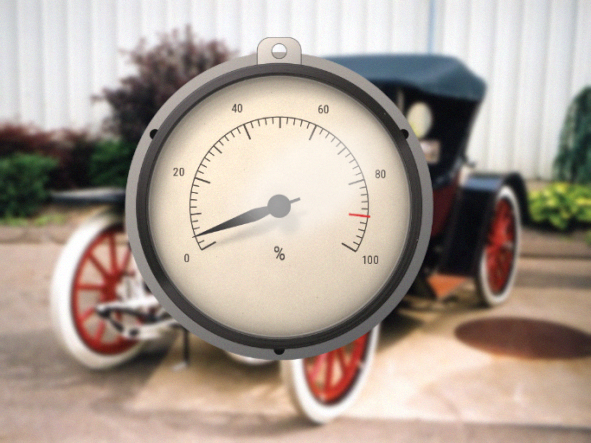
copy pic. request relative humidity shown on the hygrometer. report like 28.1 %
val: 4 %
